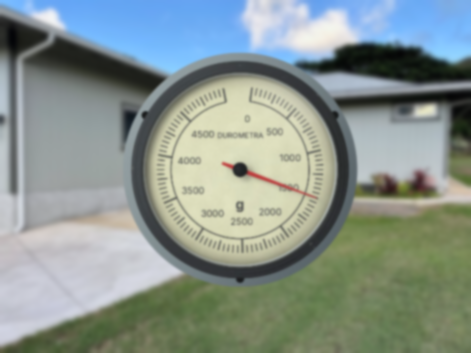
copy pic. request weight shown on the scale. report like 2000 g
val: 1500 g
